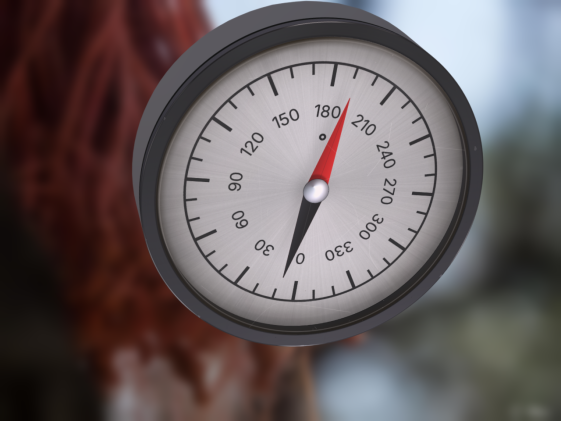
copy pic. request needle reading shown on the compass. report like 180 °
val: 190 °
